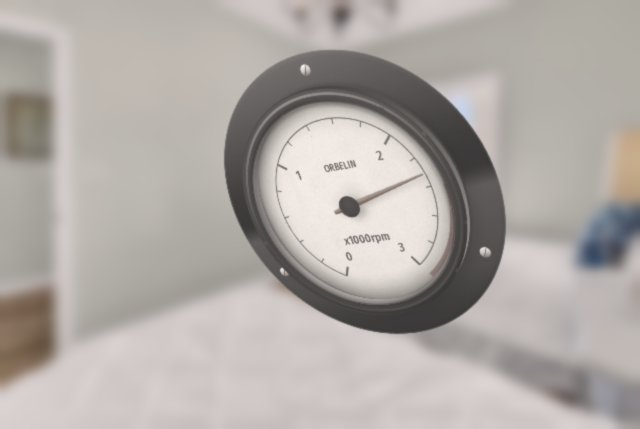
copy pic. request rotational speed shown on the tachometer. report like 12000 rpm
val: 2300 rpm
